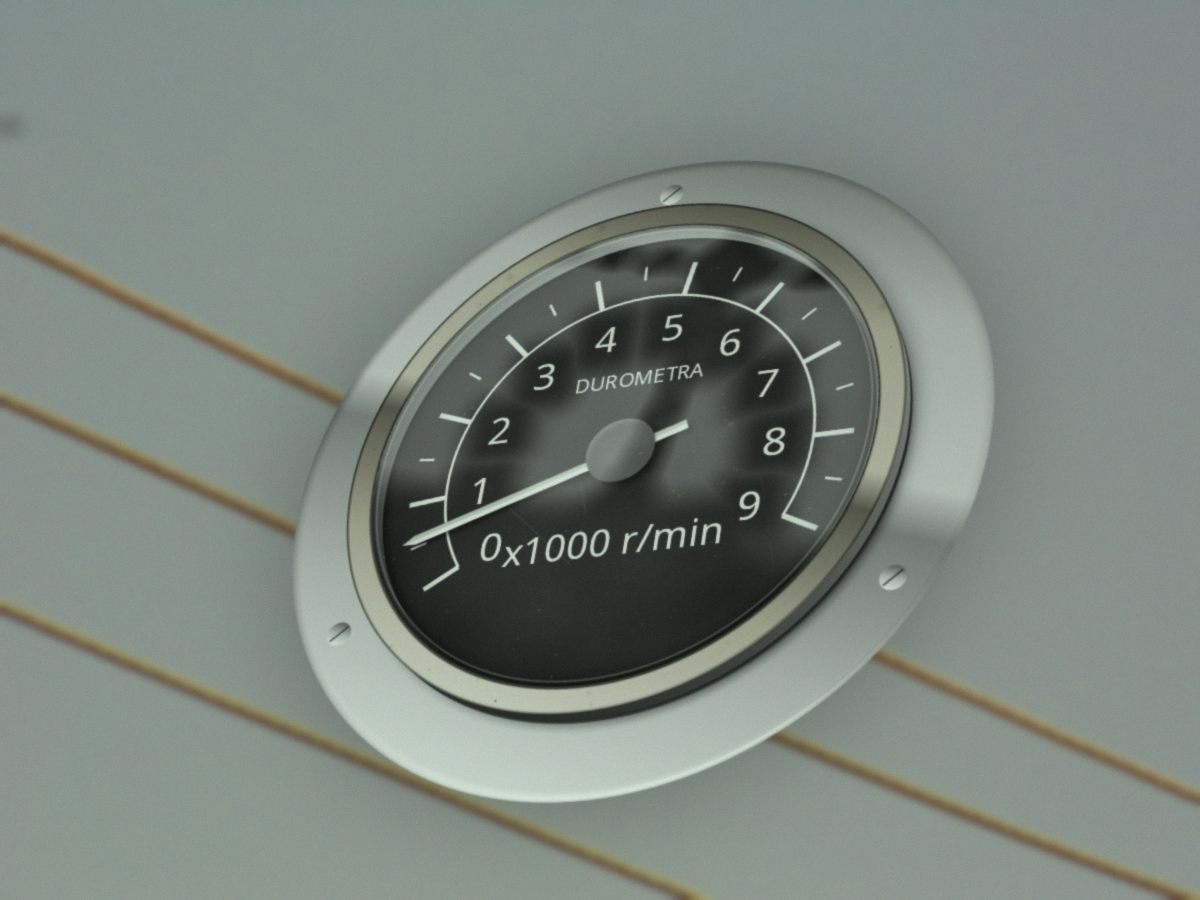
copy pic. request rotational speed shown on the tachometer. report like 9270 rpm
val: 500 rpm
